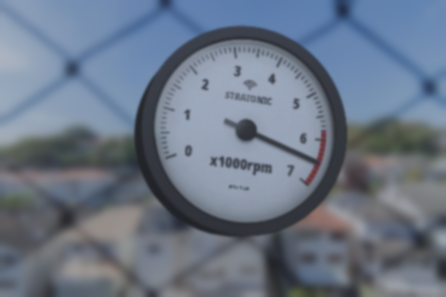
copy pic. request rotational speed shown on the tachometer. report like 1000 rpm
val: 6500 rpm
